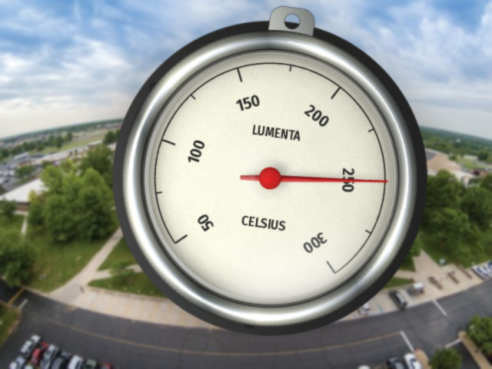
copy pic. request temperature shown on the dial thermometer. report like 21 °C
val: 250 °C
